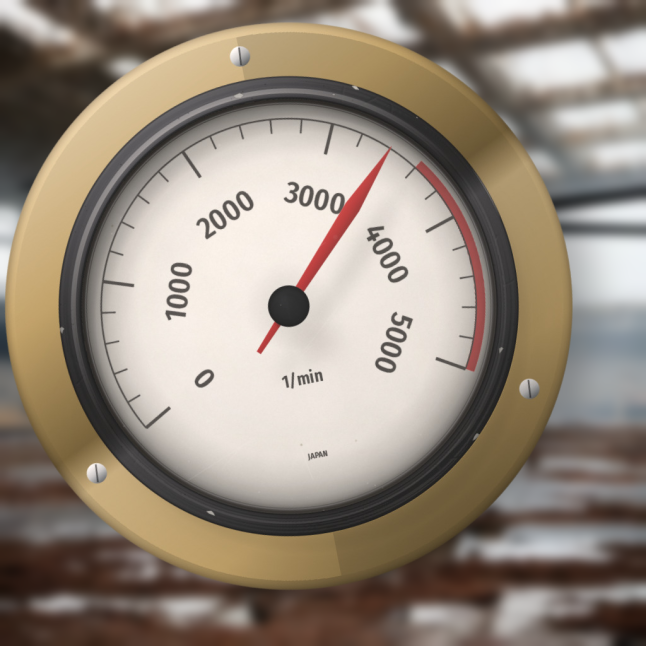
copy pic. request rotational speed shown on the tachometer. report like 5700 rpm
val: 3400 rpm
